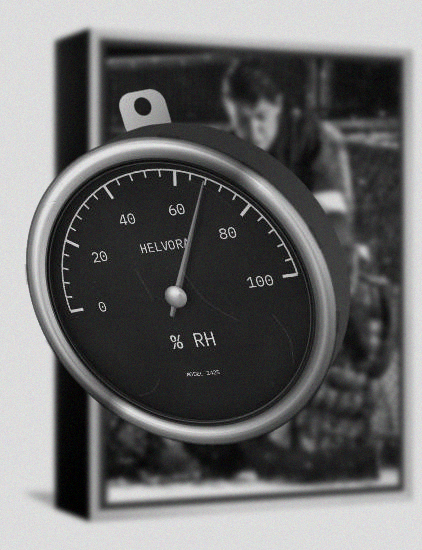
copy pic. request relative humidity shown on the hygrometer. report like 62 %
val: 68 %
